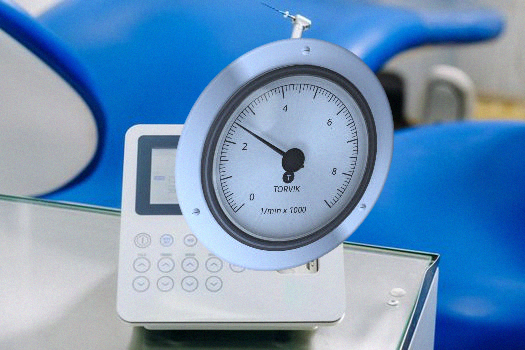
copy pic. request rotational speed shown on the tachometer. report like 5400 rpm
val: 2500 rpm
